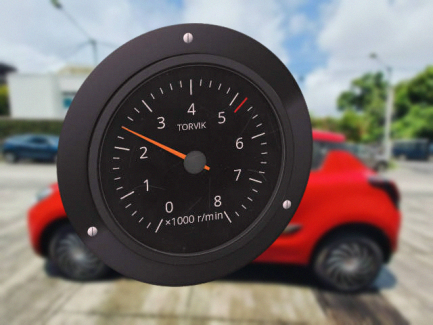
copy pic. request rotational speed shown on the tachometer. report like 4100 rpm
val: 2400 rpm
